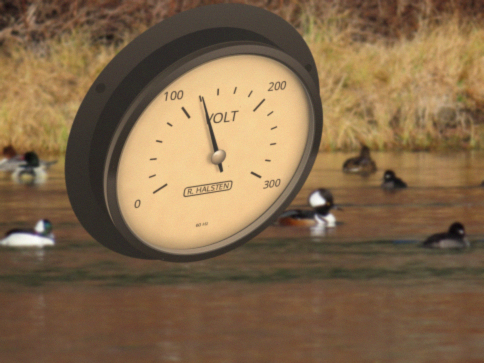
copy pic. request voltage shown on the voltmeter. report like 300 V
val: 120 V
